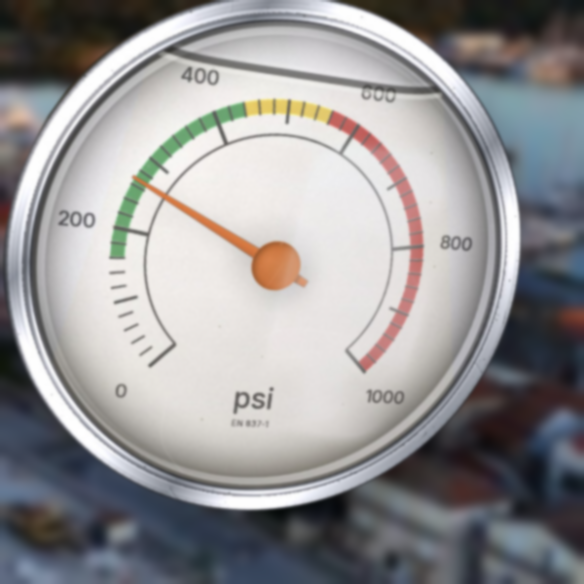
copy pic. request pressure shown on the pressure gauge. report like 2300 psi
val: 270 psi
